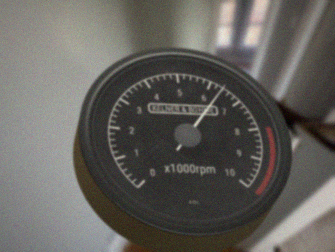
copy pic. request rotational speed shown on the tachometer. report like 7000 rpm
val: 6400 rpm
